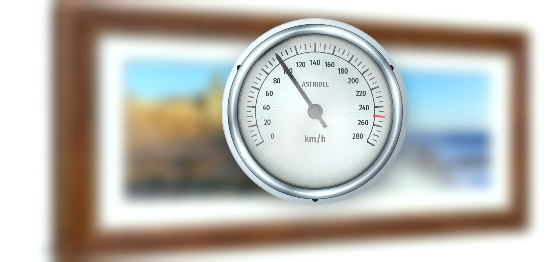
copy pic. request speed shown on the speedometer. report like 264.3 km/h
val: 100 km/h
